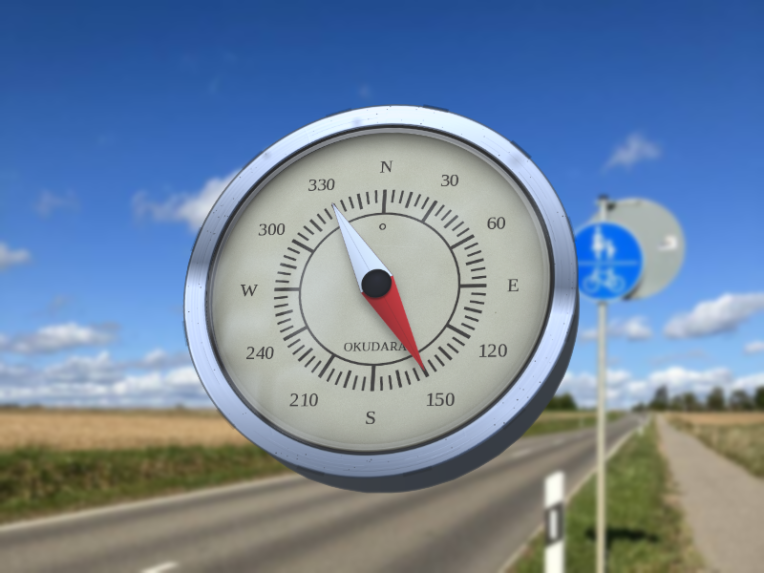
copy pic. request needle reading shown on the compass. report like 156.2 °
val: 150 °
